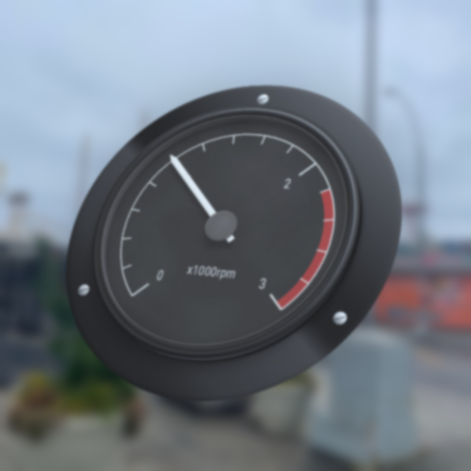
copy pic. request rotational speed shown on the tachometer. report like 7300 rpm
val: 1000 rpm
